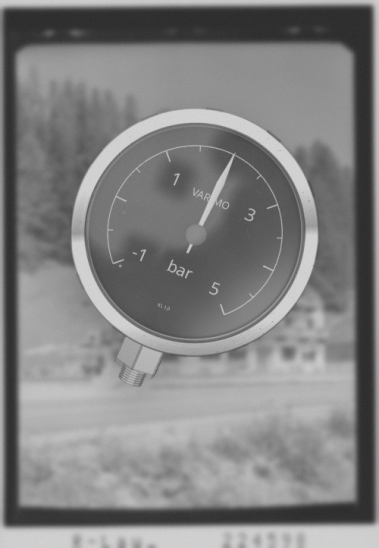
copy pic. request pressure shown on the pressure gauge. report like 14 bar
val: 2 bar
